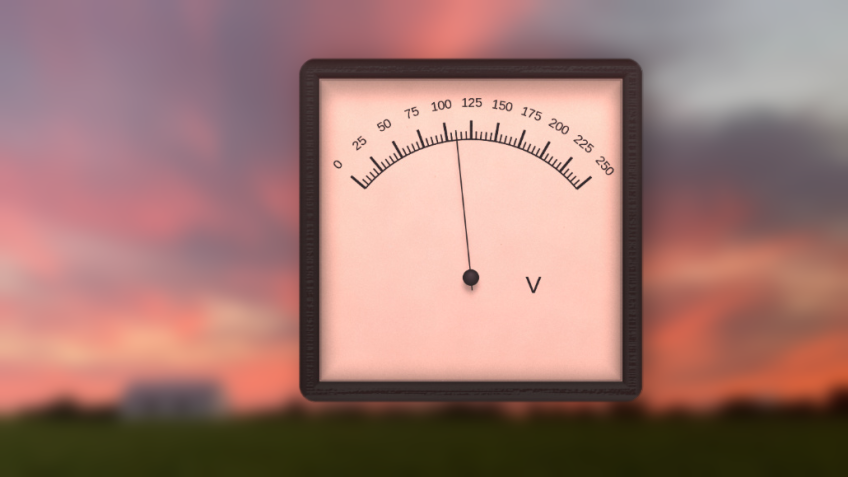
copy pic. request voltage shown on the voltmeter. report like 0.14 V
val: 110 V
